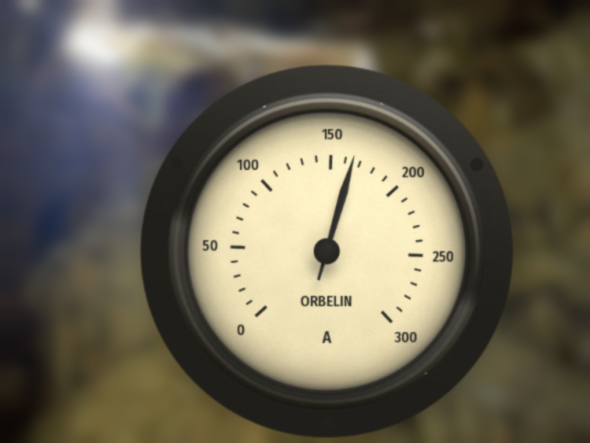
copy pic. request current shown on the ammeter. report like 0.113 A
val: 165 A
